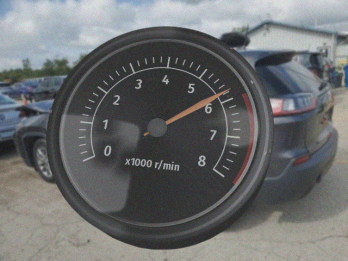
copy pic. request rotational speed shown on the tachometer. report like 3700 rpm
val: 5800 rpm
